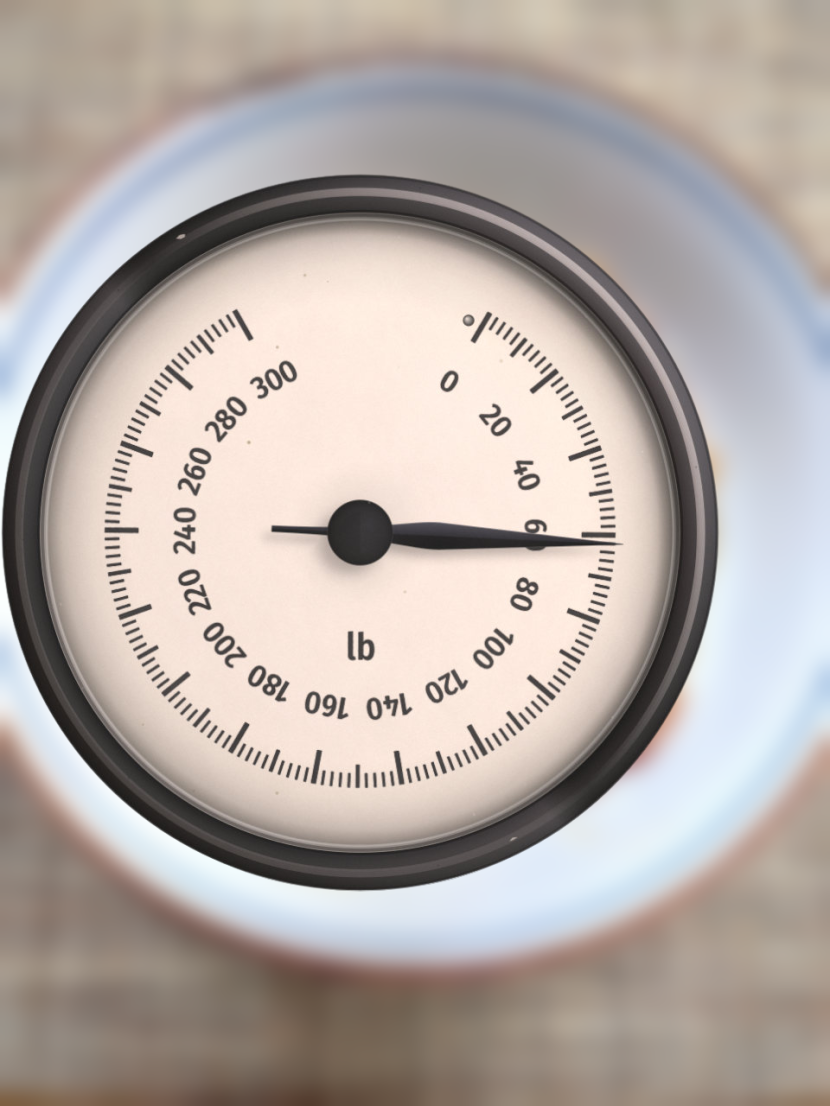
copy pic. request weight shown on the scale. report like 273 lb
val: 62 lb
